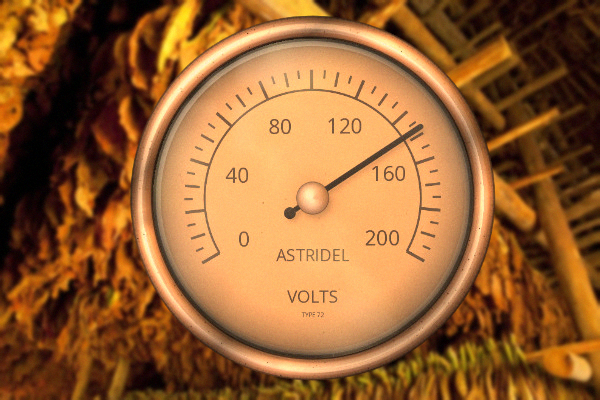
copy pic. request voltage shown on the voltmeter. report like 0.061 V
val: 147.5 V
